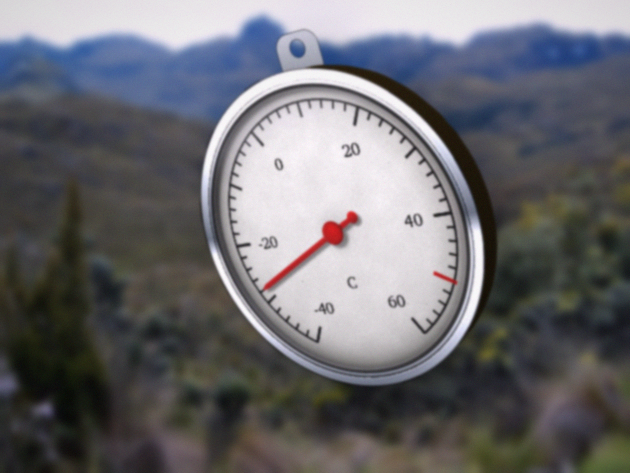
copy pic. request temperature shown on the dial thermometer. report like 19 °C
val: -28 °C
